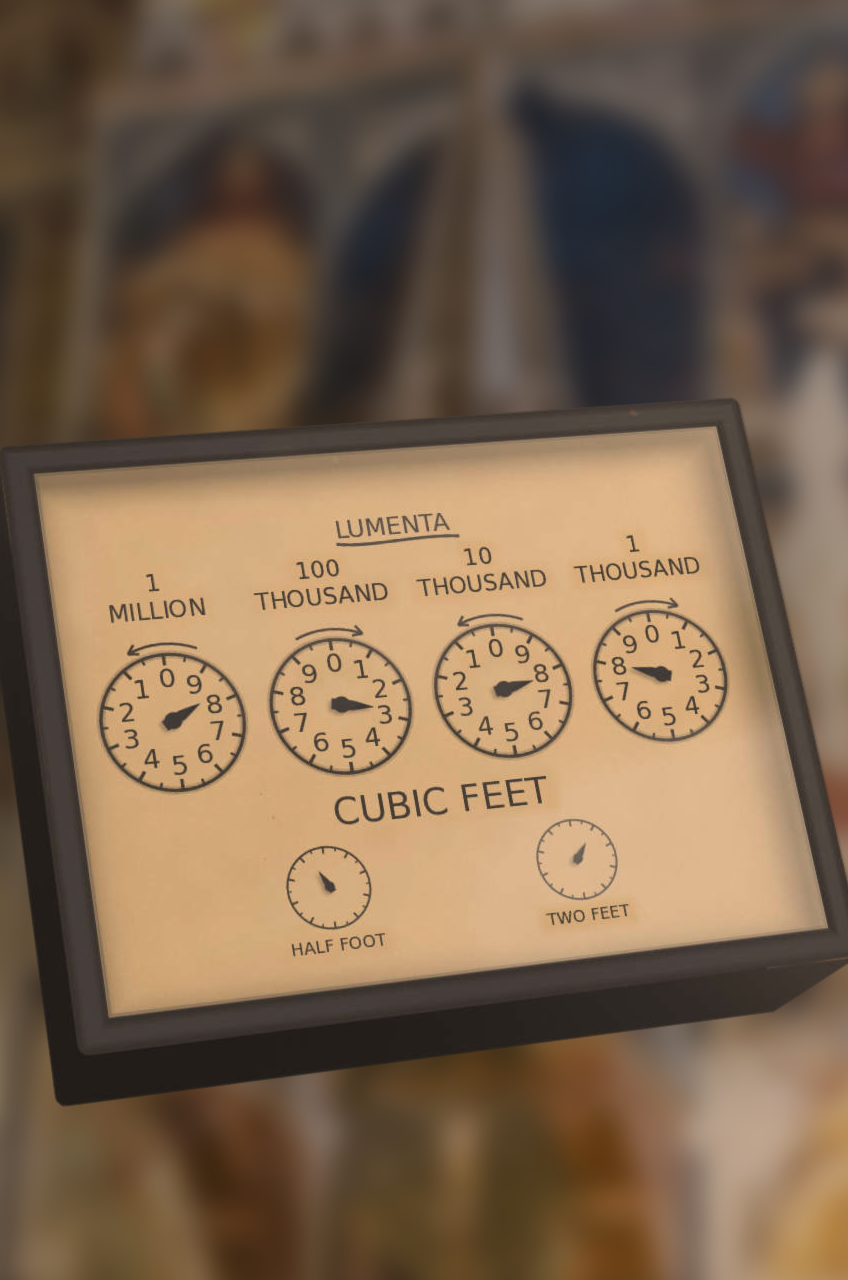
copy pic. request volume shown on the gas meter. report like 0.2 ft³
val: 827800 ft³
